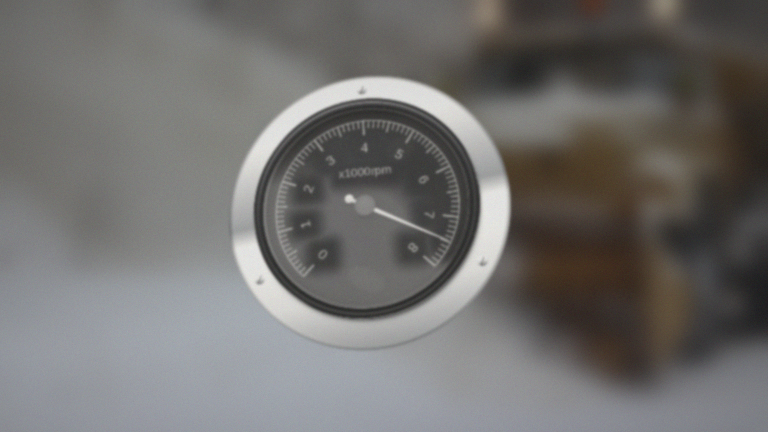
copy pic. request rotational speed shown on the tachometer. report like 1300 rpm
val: 7500 rpm
